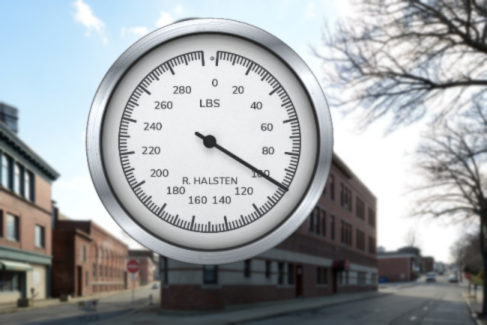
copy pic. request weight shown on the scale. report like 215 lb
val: 100 lb
